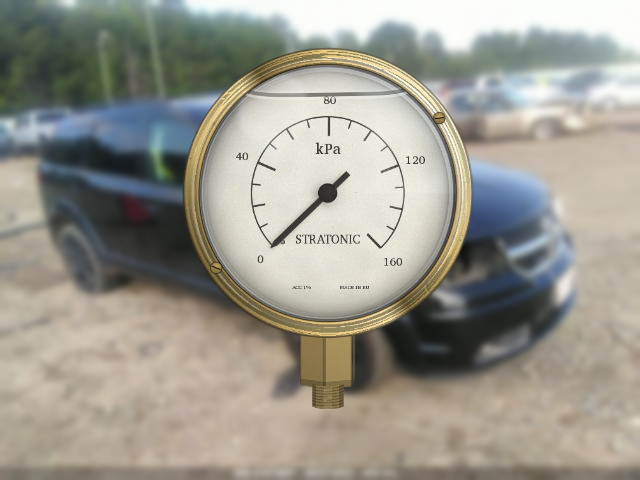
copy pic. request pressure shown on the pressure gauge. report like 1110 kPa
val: 0 kPa
